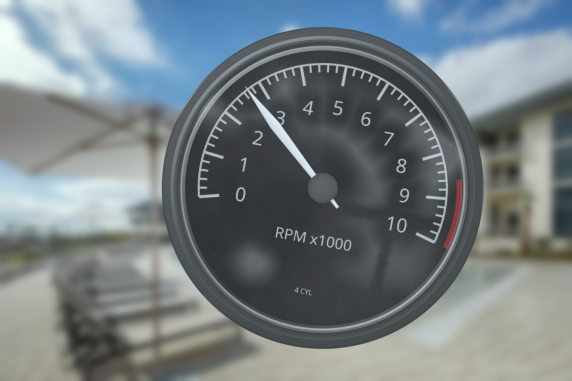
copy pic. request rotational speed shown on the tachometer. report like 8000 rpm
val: 2700 rpm
